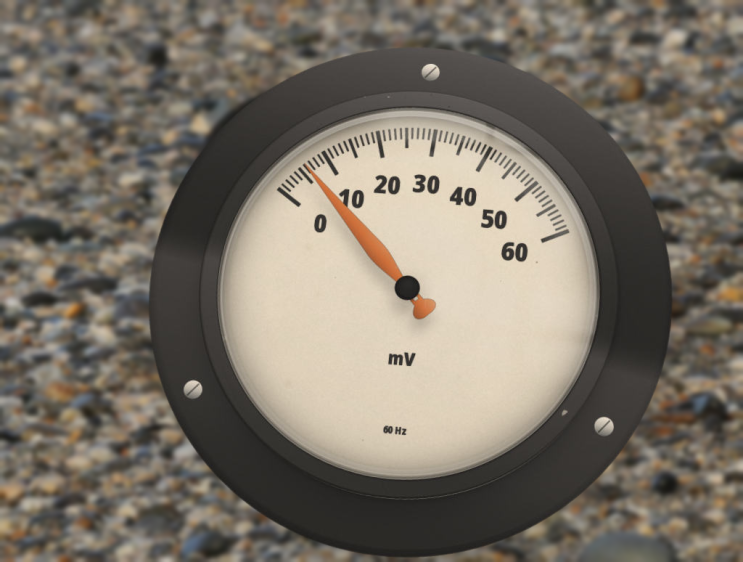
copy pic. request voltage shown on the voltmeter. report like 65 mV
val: 6 mV
